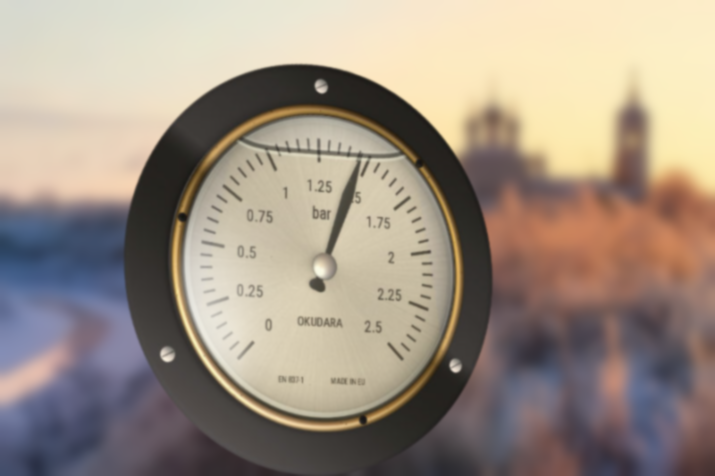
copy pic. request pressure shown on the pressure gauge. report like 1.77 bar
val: 1.45 bar
